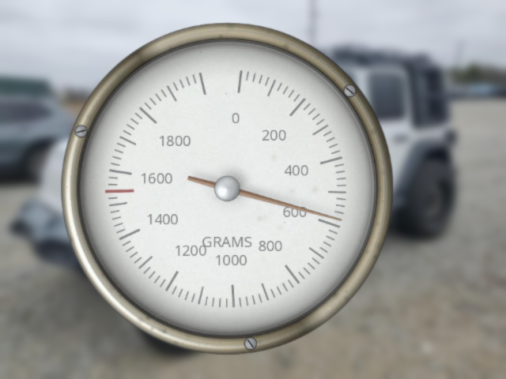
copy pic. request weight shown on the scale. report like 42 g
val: 580 g
